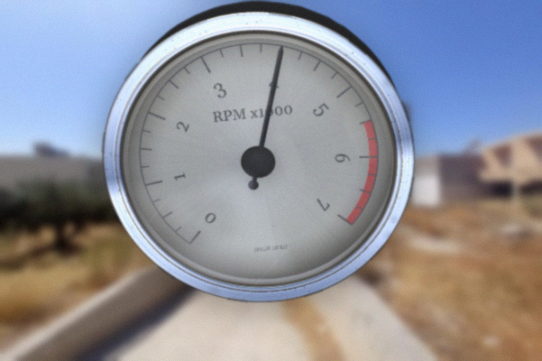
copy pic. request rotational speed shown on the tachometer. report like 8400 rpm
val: 4000 rpm
